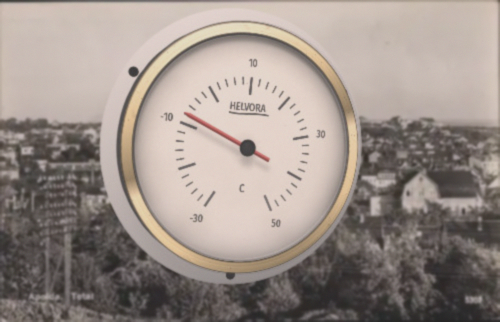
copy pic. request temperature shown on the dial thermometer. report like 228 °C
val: -8 °C
